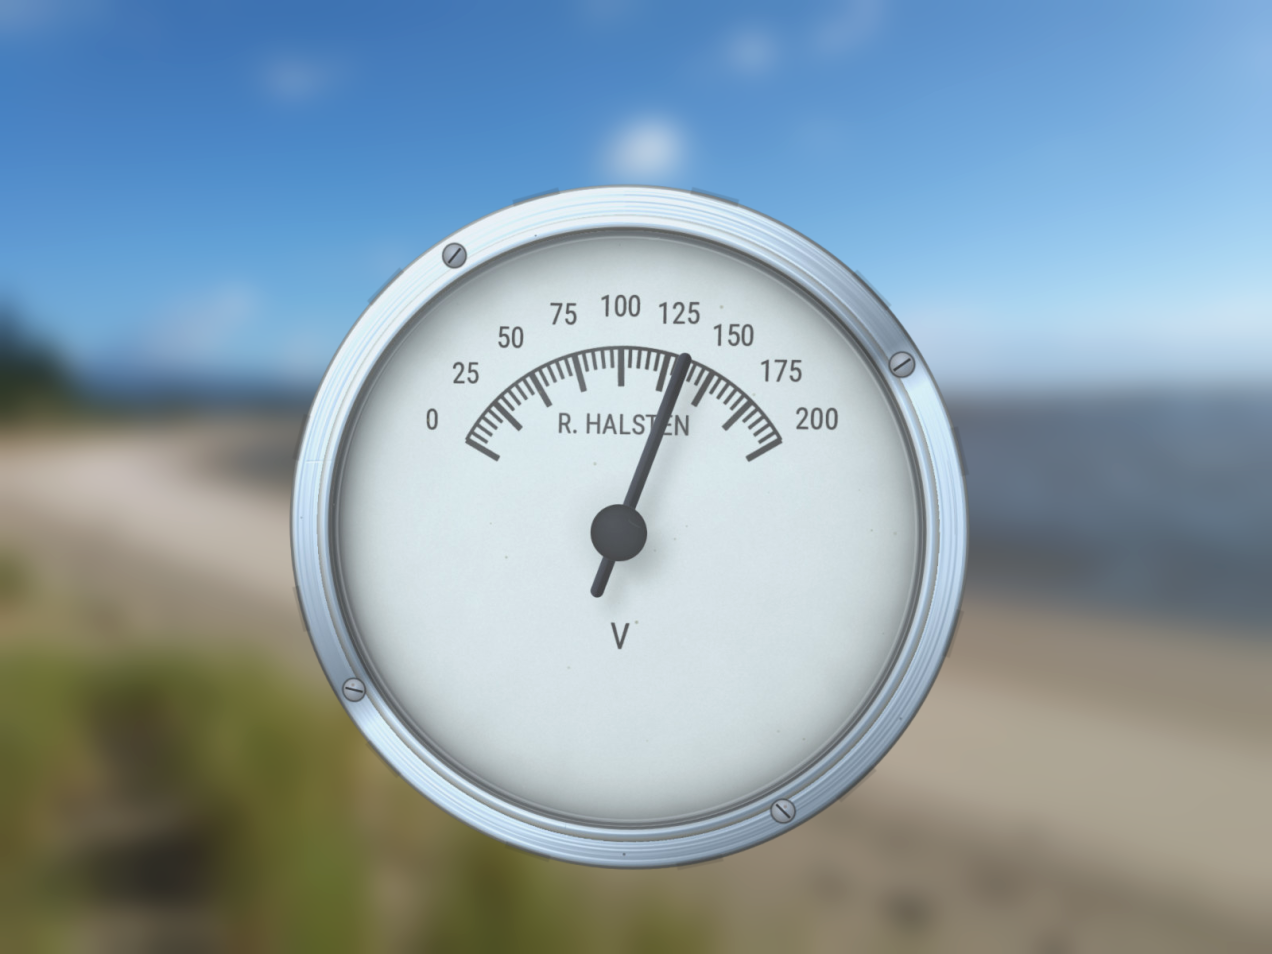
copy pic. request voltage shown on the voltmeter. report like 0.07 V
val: 135 V
